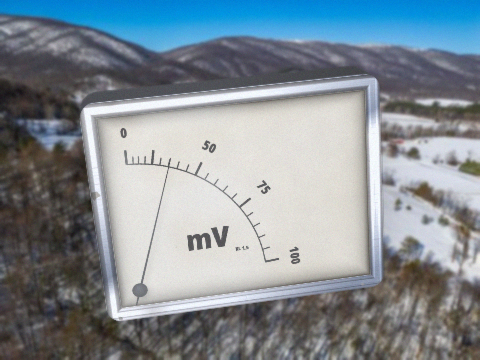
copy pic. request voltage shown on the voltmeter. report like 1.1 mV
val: 35 mV
